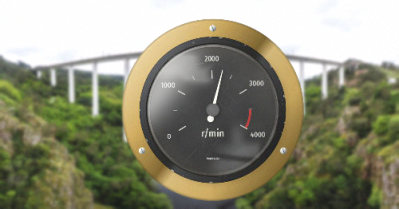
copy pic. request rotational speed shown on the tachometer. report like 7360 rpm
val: 2250 rpm
